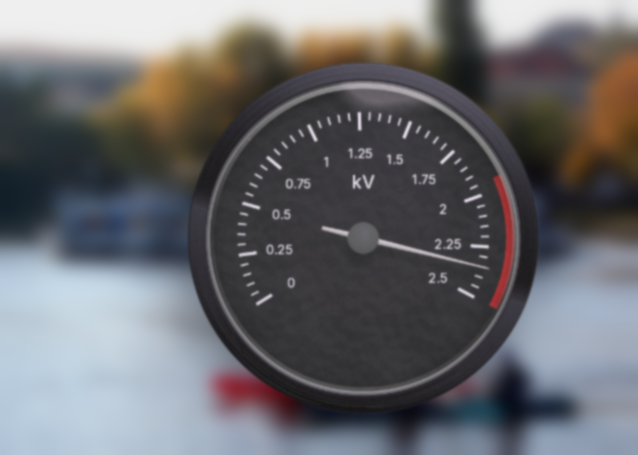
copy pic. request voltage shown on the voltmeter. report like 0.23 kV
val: 2.35 kV
